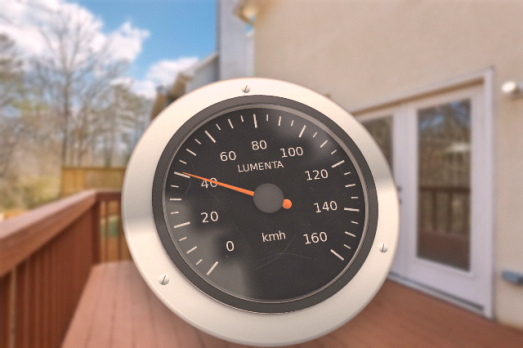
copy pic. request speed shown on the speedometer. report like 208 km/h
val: 40 km/h
